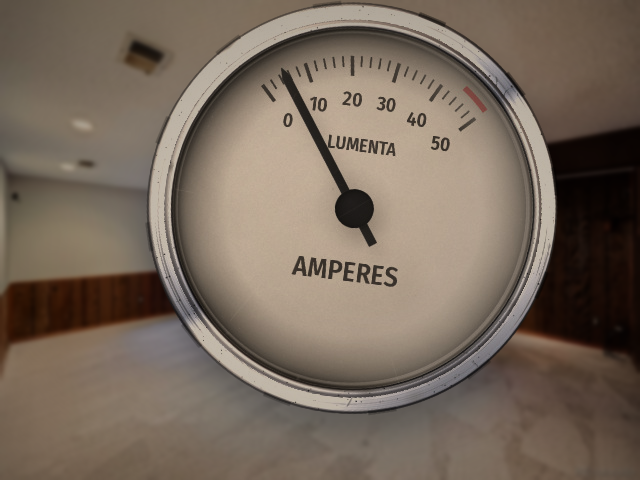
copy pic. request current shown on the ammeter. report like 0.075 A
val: 5 A
